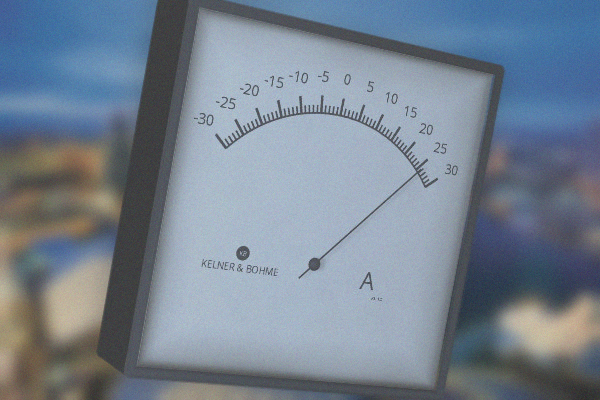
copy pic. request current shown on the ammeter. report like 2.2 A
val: 25 A
